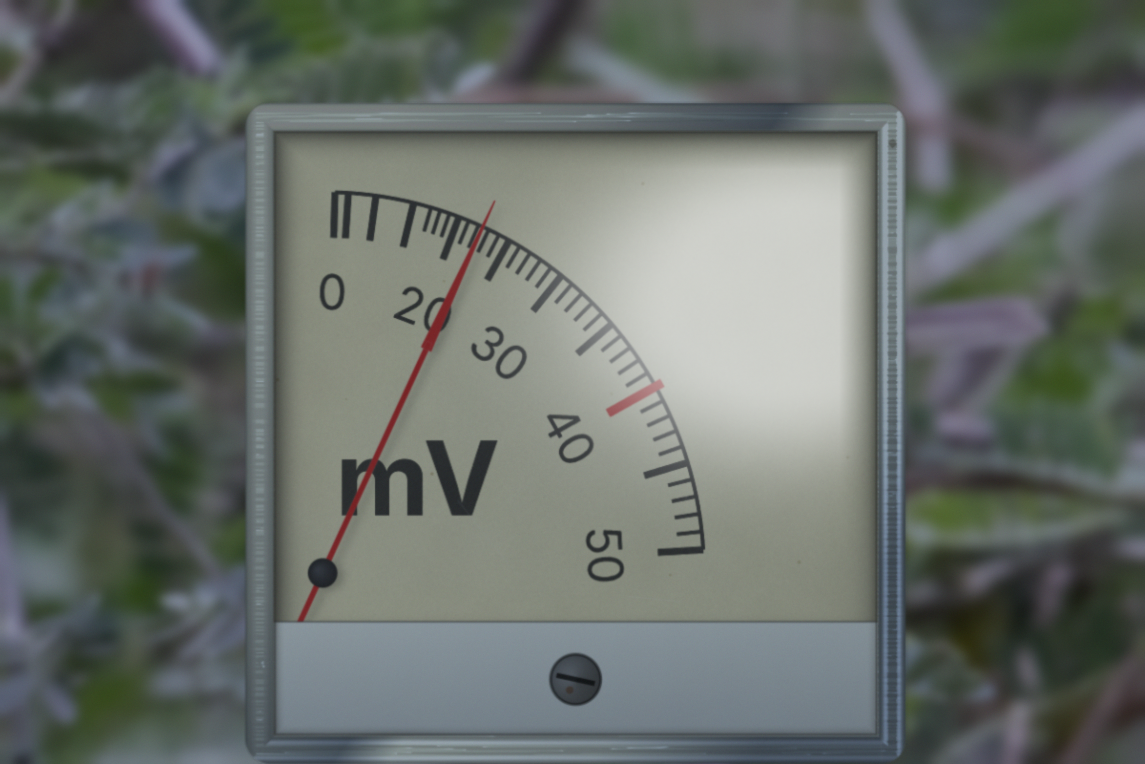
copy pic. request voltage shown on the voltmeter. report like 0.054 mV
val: 22.5 mV
